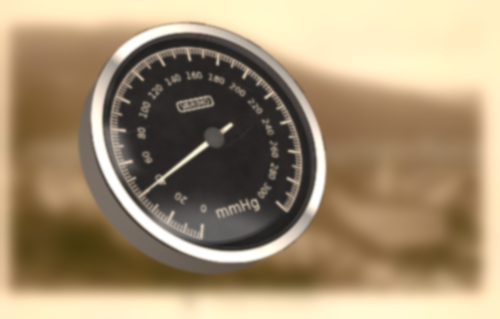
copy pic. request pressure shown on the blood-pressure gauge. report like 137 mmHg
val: 40 mmHg
